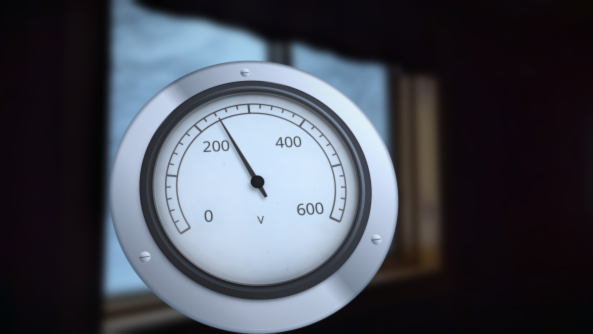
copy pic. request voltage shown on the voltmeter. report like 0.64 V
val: 240 V
